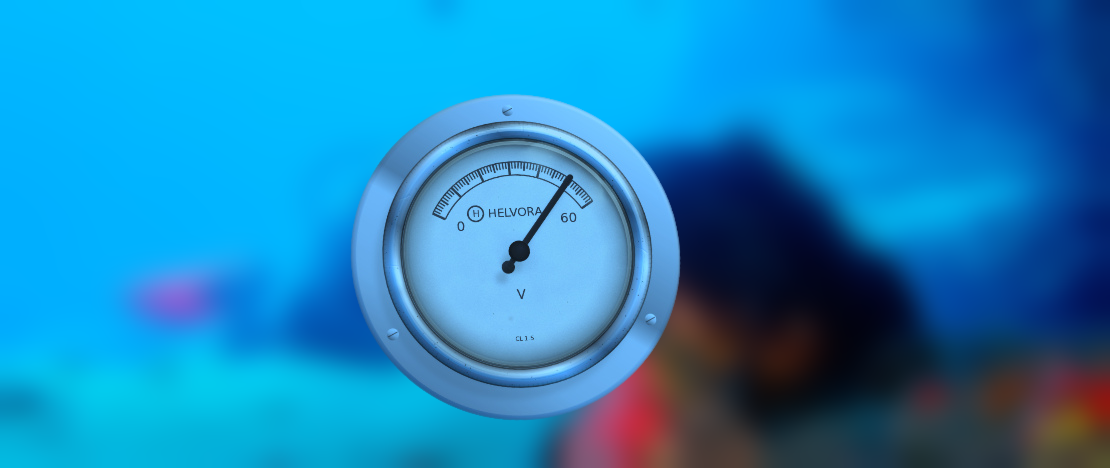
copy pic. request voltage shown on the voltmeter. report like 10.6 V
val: 50 V
